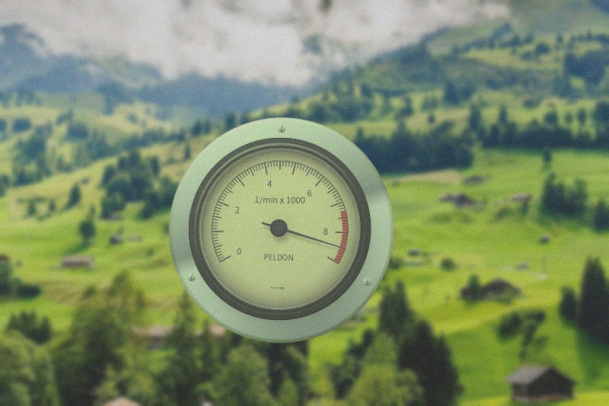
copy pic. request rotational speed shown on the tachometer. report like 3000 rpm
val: 8500 rpm
